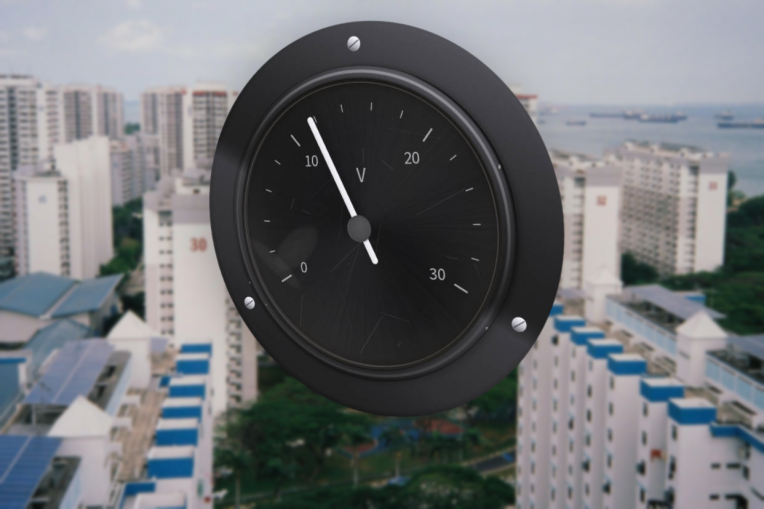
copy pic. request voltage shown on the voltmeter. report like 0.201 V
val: 12 V
